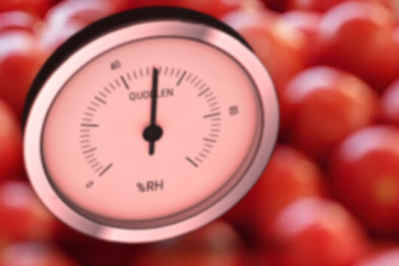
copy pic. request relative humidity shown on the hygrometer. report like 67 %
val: 50 %
